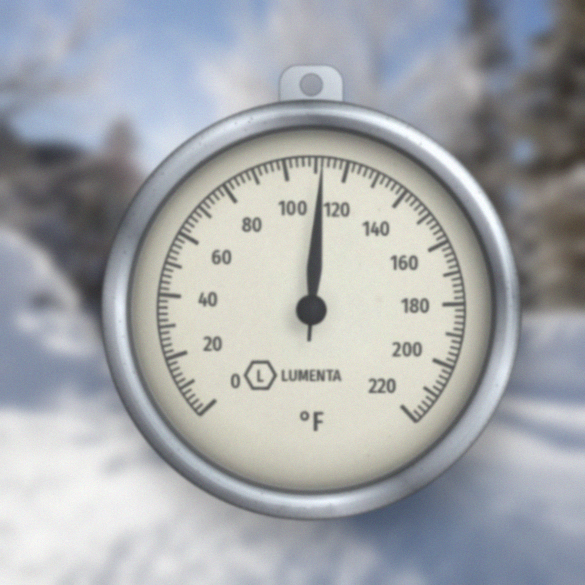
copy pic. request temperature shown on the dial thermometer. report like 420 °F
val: 112 °F
